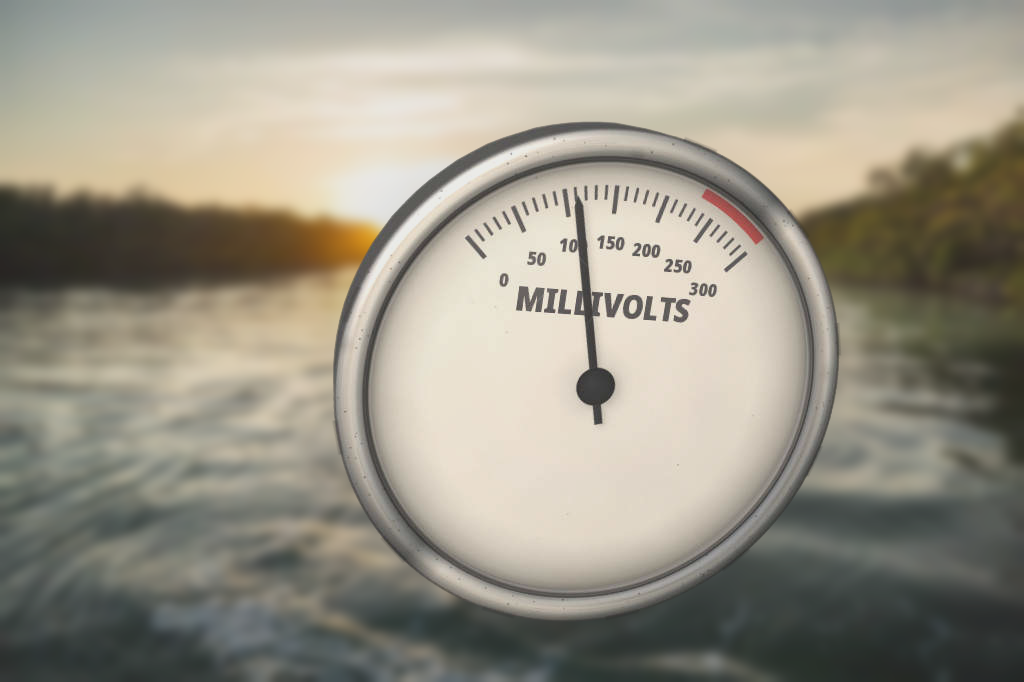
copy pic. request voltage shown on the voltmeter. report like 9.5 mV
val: 110 mV
